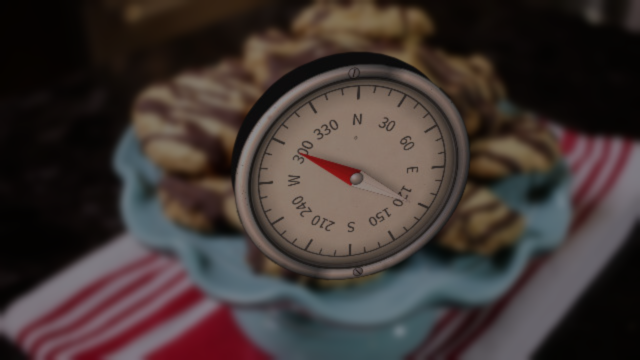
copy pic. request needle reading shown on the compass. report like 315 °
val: 300 °
